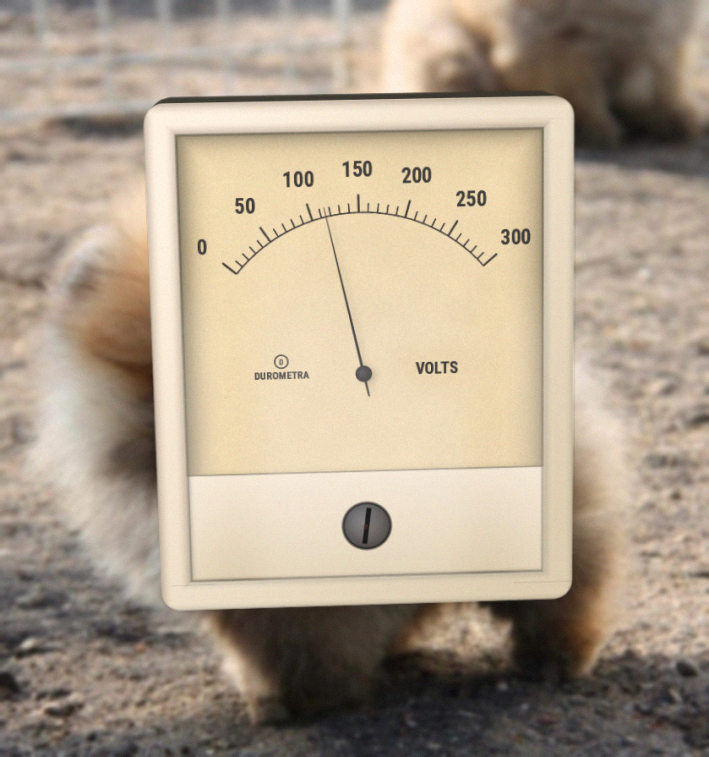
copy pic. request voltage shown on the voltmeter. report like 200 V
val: 115 V
